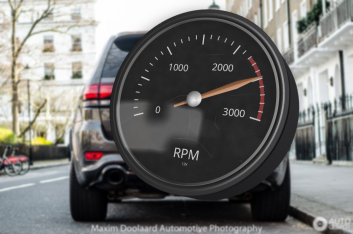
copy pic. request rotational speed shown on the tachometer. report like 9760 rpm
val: 2500 rpm
